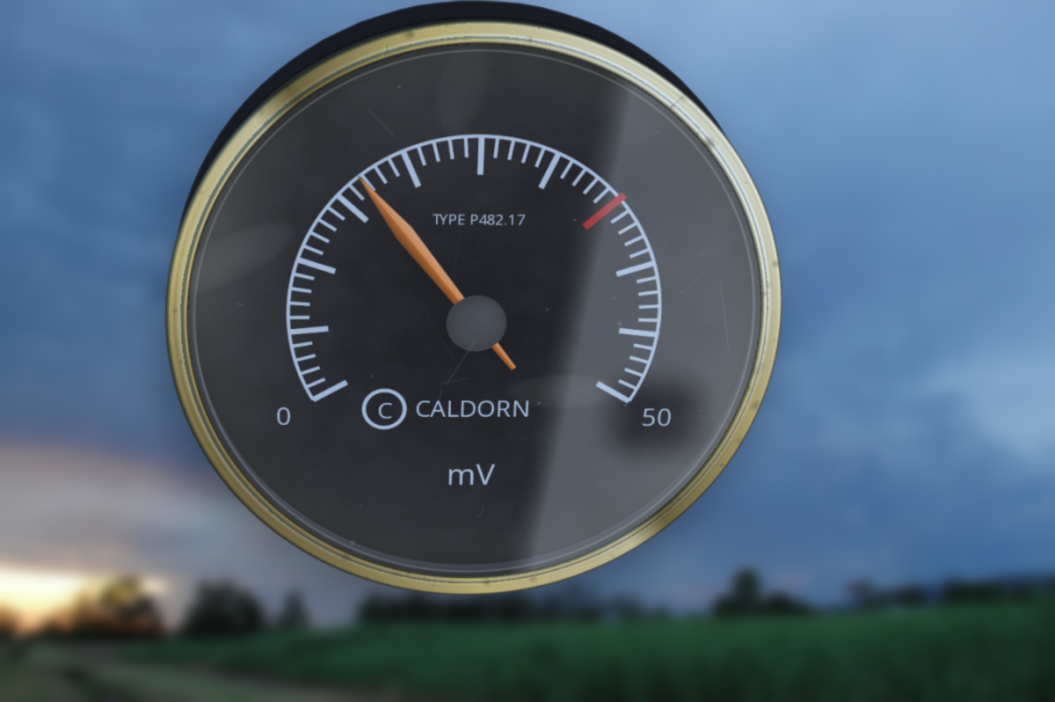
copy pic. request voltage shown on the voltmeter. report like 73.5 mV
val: 17 mV
